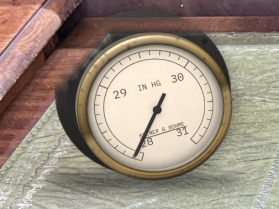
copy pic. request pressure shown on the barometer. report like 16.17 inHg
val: 28.1 inHg
